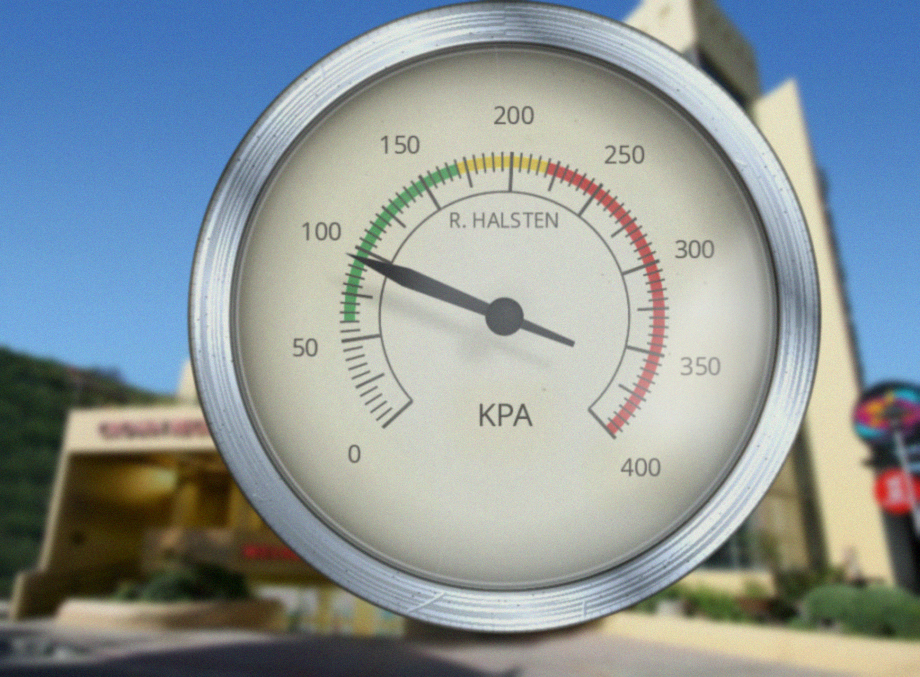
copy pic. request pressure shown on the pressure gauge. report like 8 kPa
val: 95 kPa
